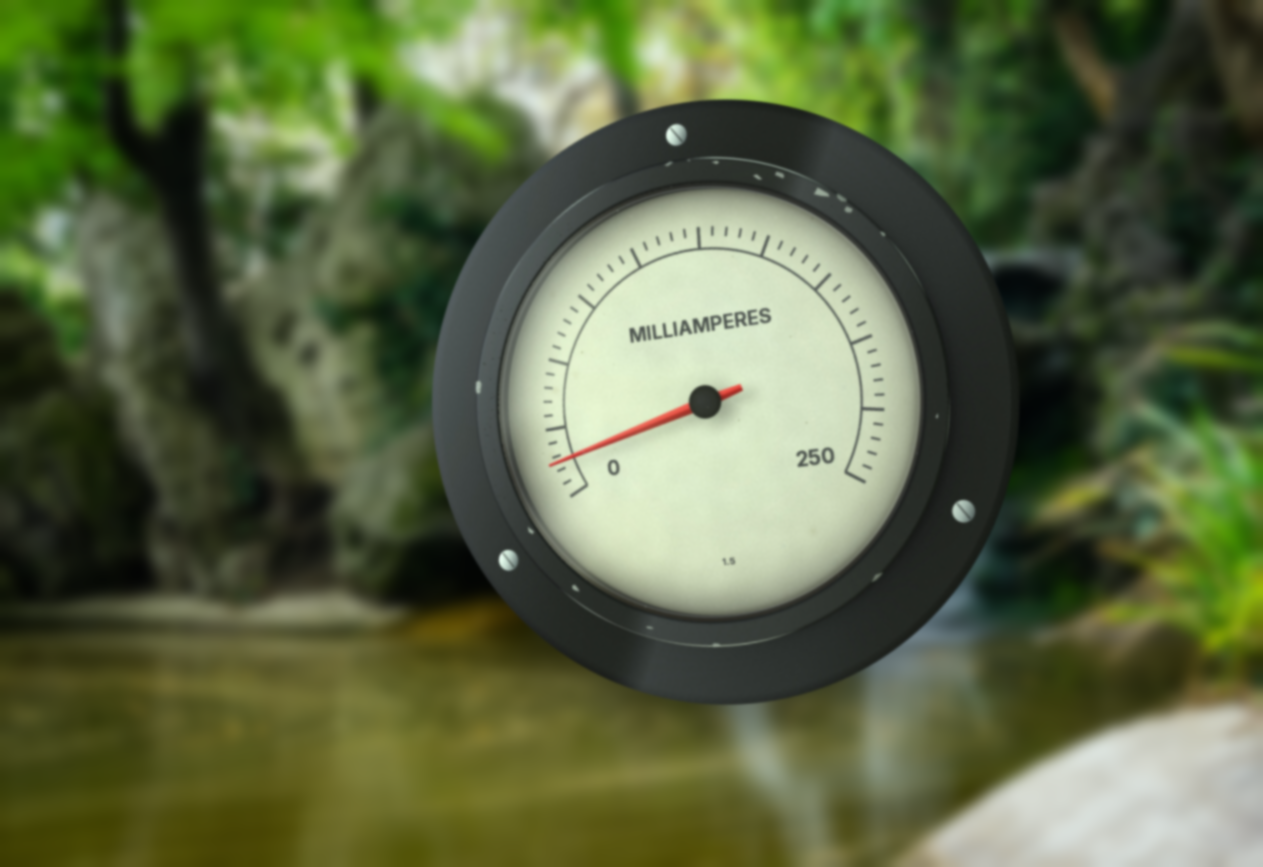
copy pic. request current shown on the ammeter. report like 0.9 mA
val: 12.5 mA
